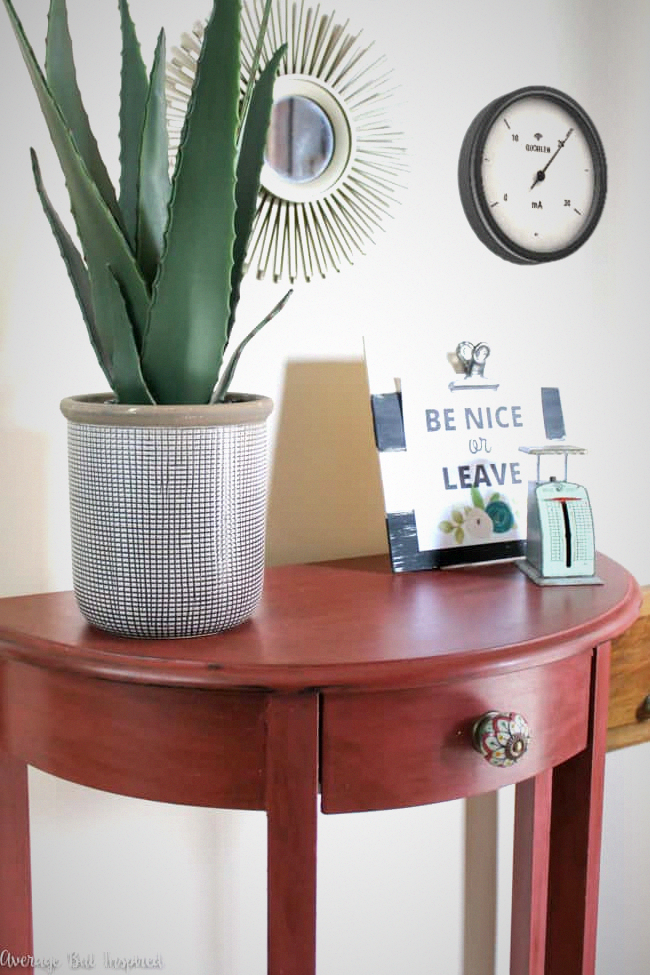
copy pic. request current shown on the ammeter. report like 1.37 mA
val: 20 mA
